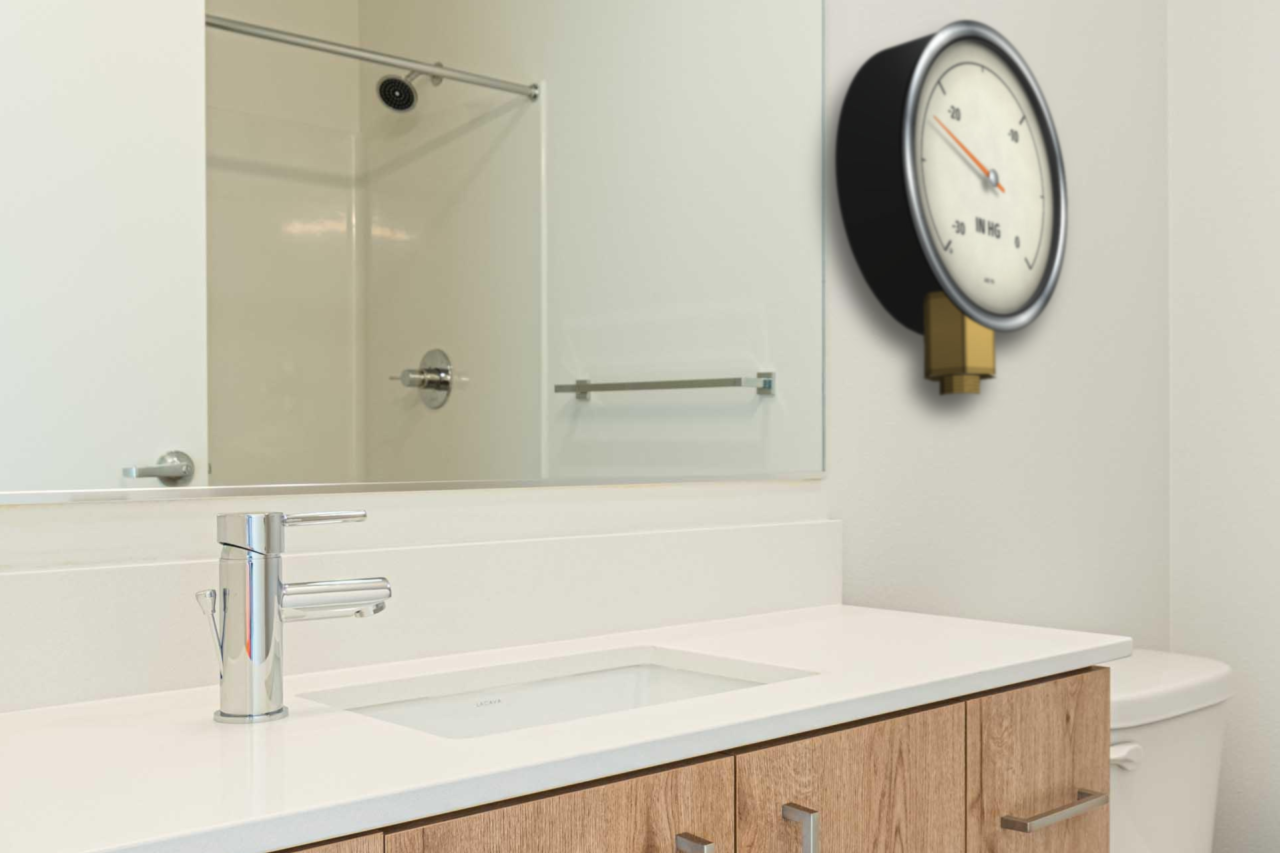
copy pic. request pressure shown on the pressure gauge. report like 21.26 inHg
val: -22.5 inHg
